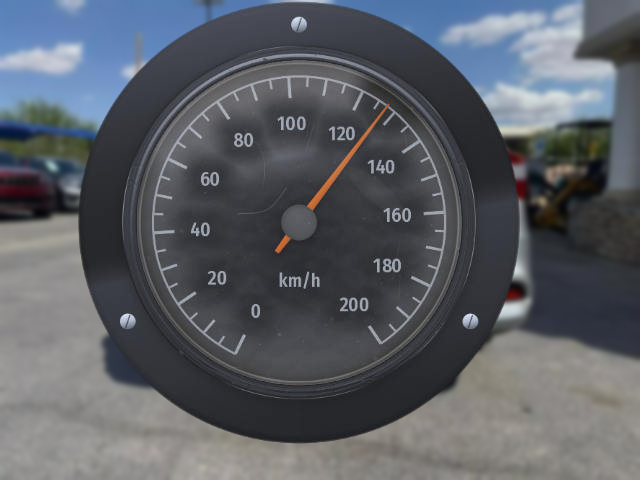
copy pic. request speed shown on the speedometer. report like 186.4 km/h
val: 127.5 km/h
